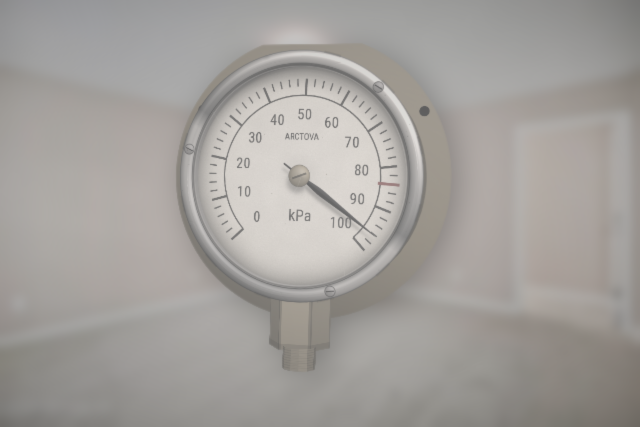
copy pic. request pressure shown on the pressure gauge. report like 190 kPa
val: 96 kPa
